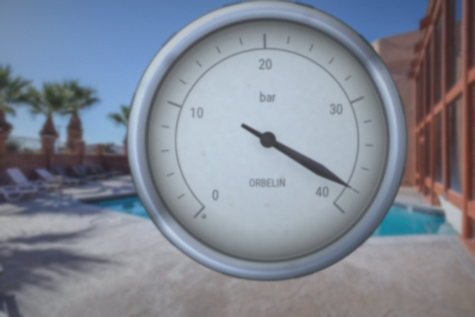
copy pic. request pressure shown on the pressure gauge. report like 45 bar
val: 38 bar
